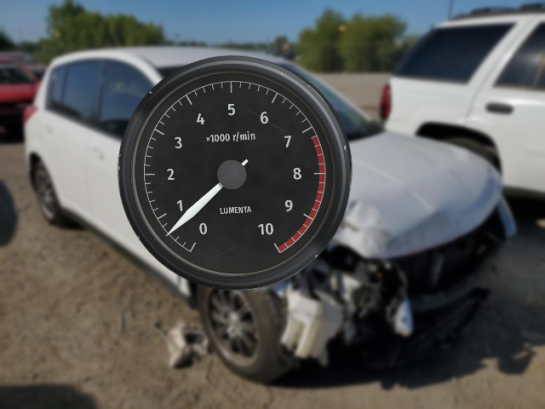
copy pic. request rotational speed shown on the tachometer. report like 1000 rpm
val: 600 rpm
